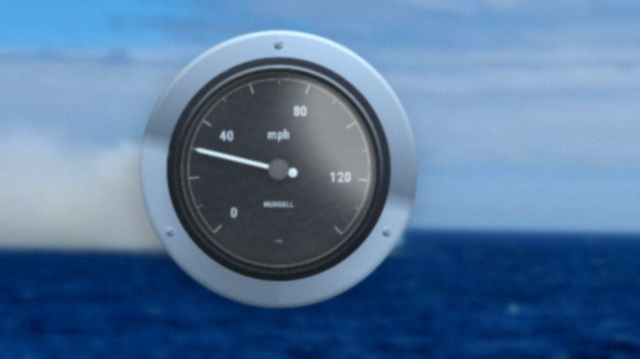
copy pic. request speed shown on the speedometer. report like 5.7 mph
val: 30 mph
